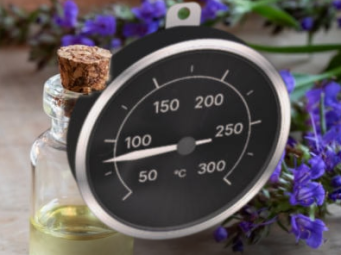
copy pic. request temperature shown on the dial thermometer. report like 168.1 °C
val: 87.5 °C
